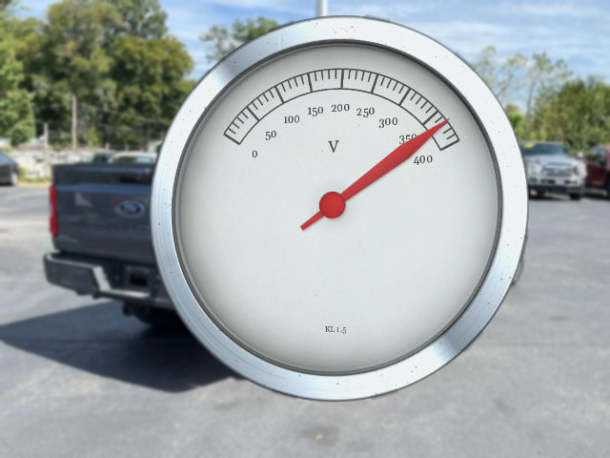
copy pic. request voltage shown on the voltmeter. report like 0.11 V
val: 370 V
